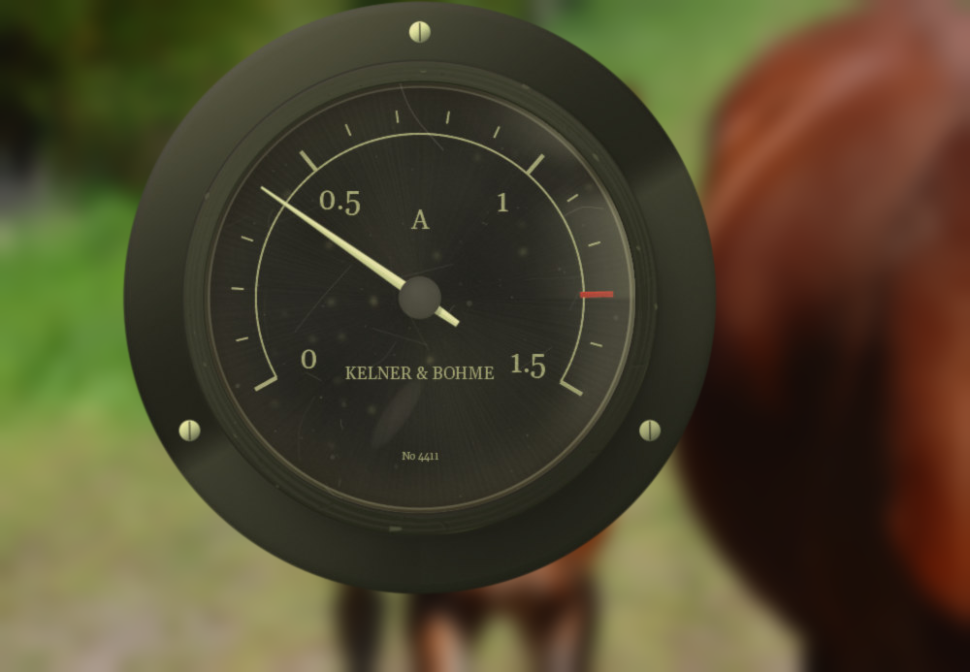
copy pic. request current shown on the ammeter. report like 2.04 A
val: 0.4 A
